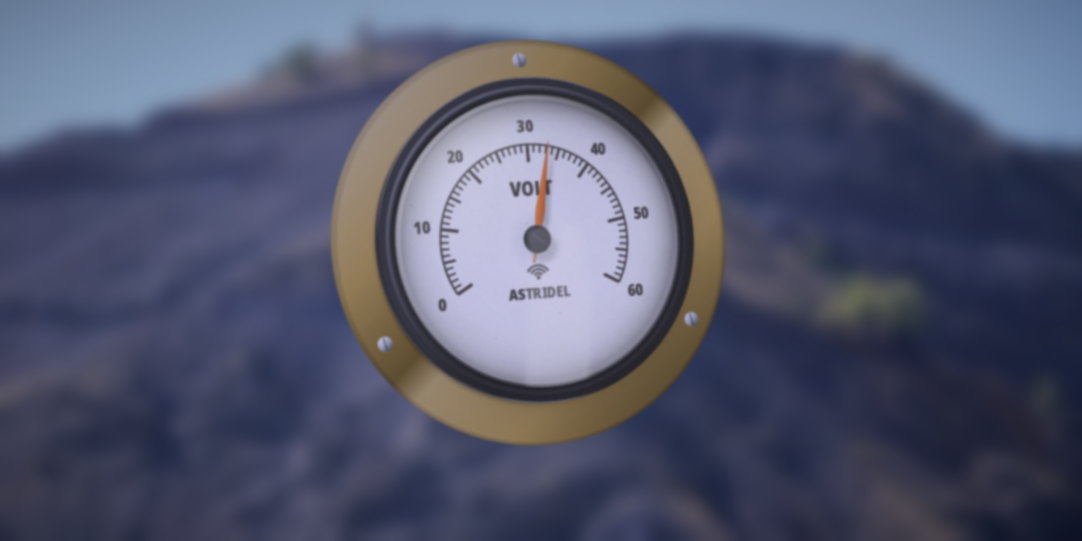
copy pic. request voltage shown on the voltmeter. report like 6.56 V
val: 33 V
